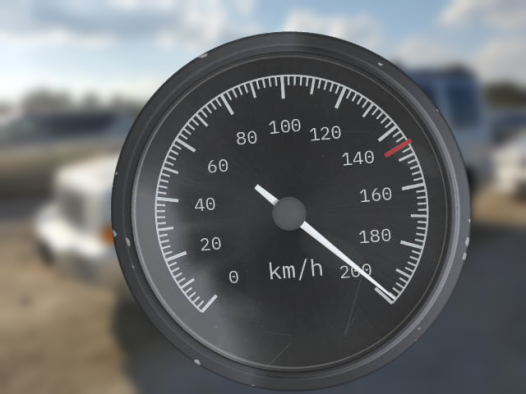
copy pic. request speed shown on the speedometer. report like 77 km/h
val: 198 km/h
